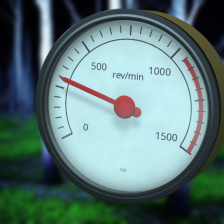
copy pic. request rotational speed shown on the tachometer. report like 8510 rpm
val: 300 rpm
